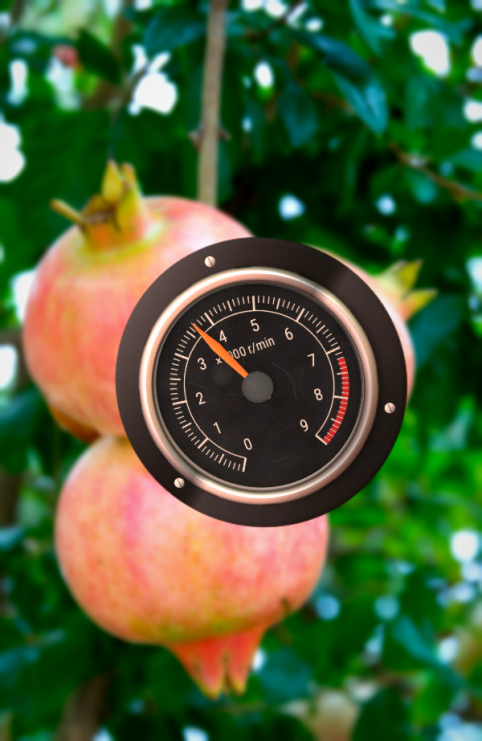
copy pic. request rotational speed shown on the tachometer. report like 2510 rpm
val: 3700 rpm
